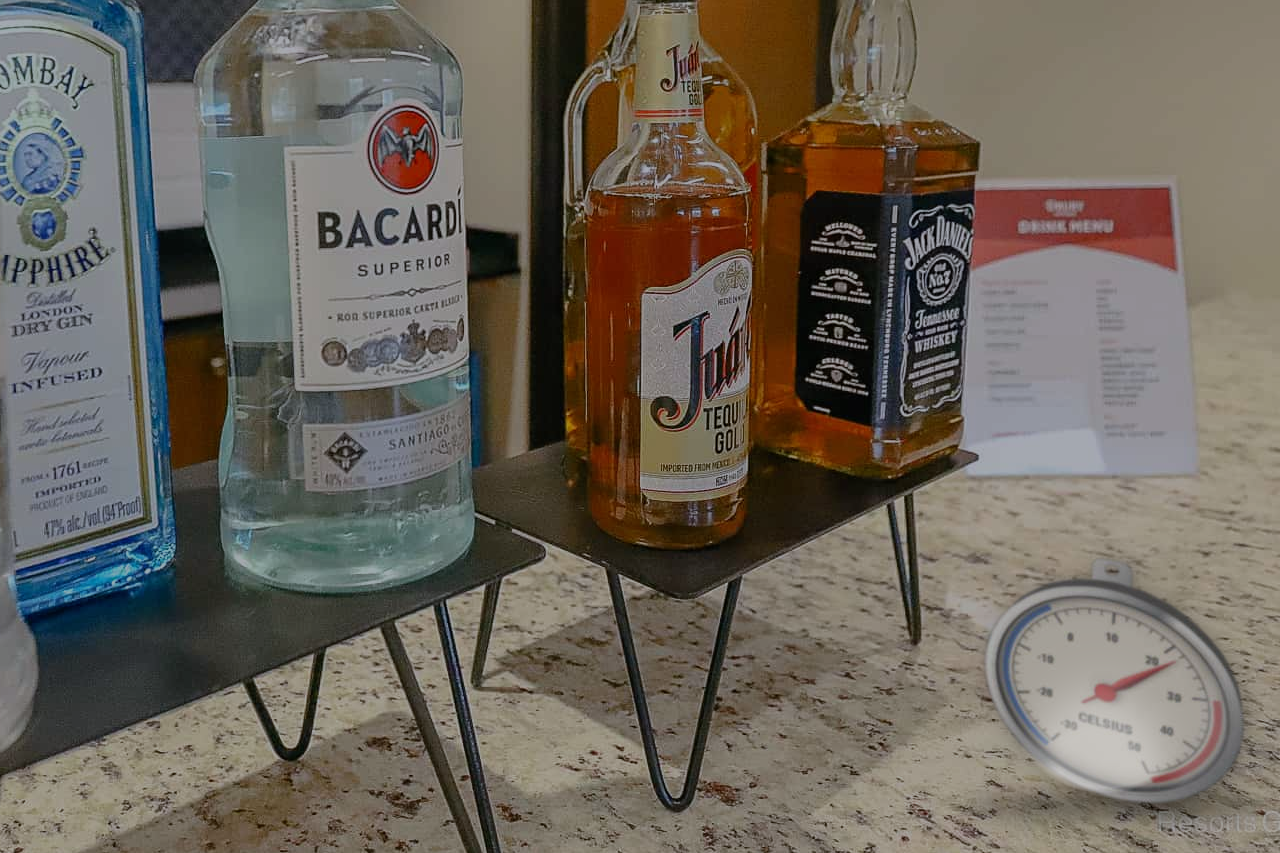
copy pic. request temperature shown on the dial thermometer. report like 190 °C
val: 22 °C
